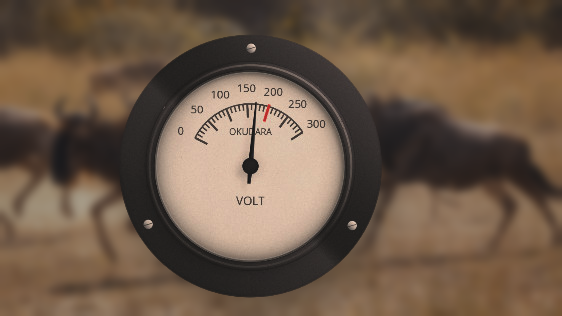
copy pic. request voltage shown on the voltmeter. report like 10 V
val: 170 V
